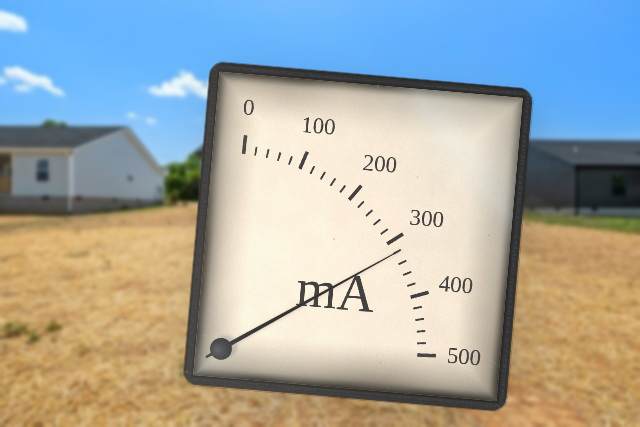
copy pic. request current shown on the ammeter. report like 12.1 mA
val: 320 mA
